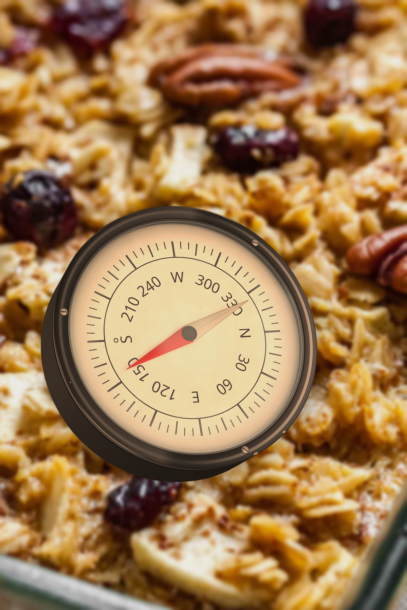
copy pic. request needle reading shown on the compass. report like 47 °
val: 155 °
